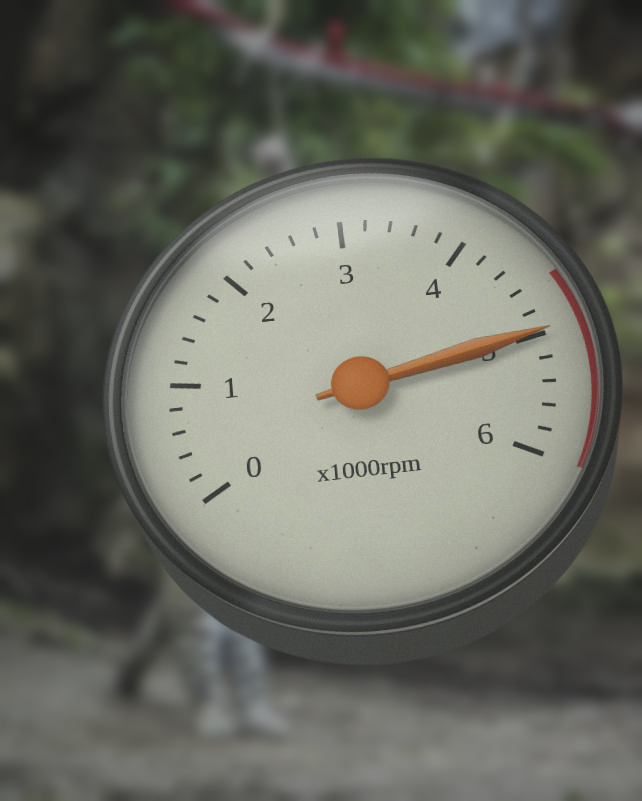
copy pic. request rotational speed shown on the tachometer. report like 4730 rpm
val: 5000 rpm
